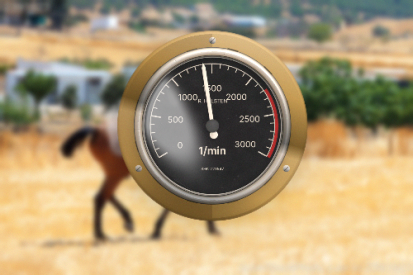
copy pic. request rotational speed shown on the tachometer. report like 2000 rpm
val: 1400 rpm
